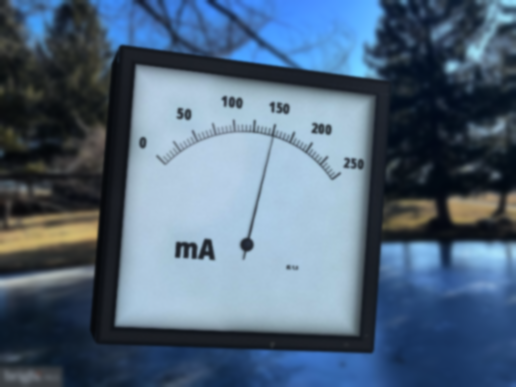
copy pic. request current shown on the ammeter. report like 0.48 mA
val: 150 mA
